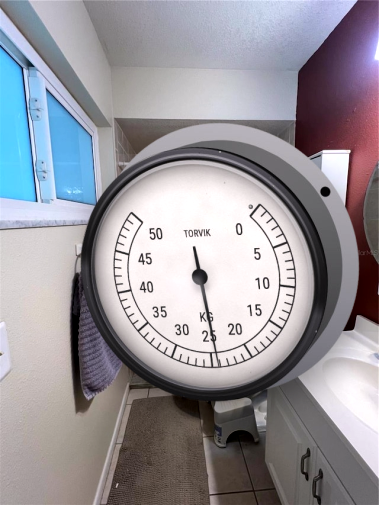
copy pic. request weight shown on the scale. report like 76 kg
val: 24 kg
